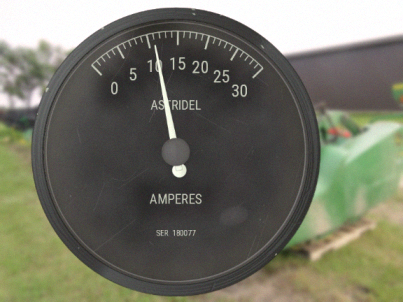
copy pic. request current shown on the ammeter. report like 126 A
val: 11 A
